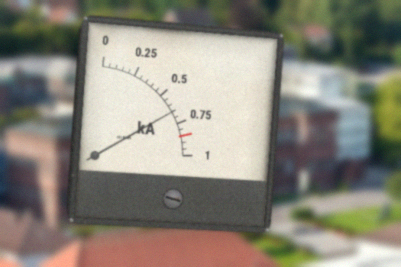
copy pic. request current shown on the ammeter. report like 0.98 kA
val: 0.65 kA
